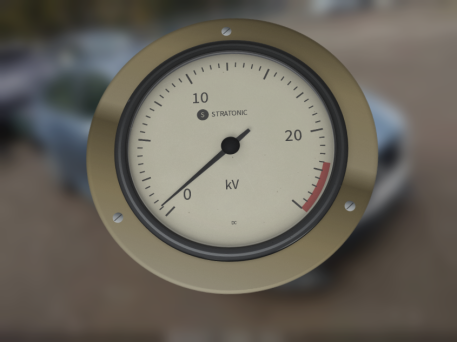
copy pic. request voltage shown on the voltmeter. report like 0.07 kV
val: 0.5 kV
